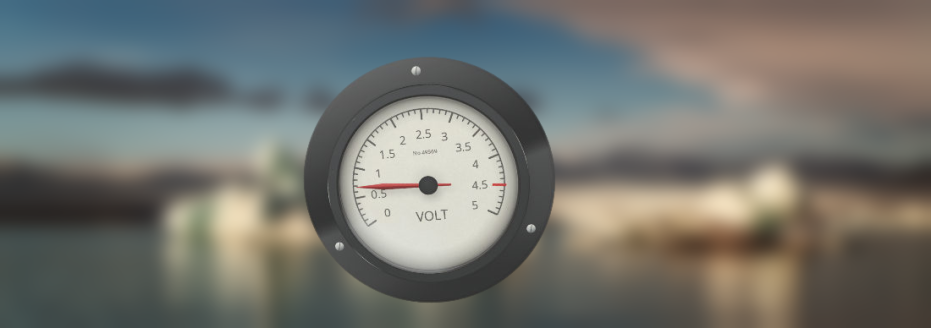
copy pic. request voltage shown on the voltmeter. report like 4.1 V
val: 0.7 V
